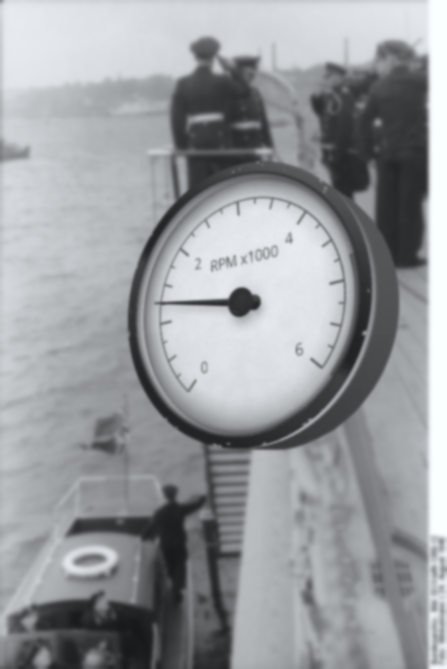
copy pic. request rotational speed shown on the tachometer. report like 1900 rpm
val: 1250 rpm
